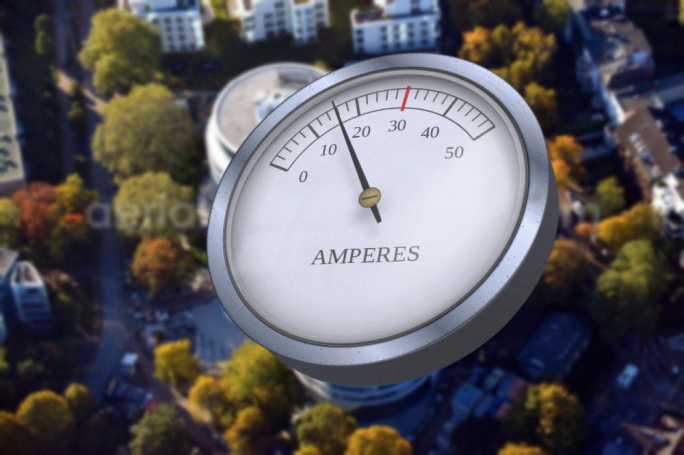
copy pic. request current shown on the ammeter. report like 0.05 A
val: 16 A
